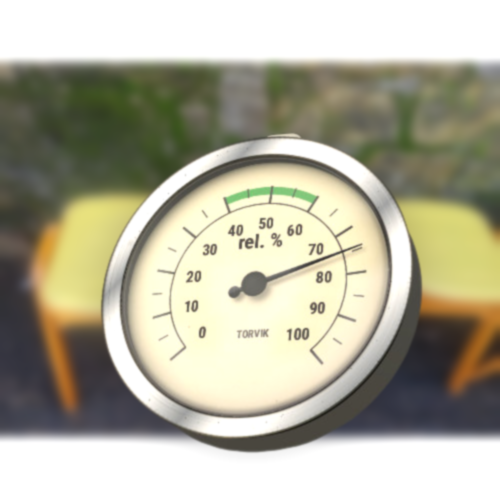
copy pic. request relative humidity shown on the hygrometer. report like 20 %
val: 75 %
